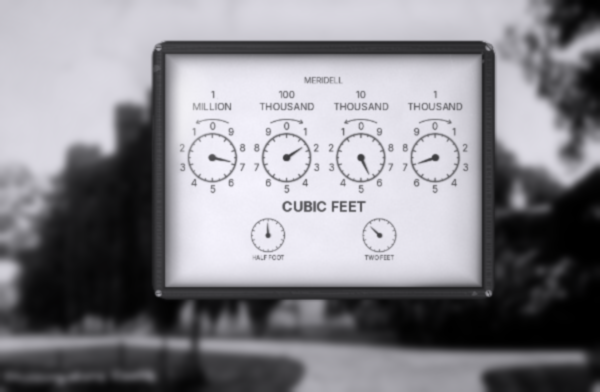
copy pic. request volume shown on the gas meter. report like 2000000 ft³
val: 715700 ft³
